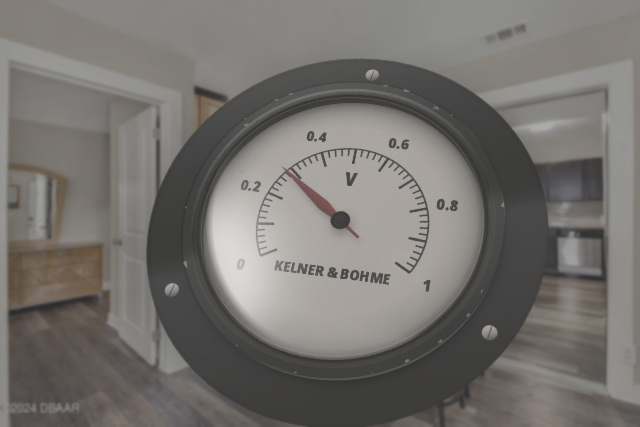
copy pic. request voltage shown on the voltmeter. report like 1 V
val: 0.28 V
